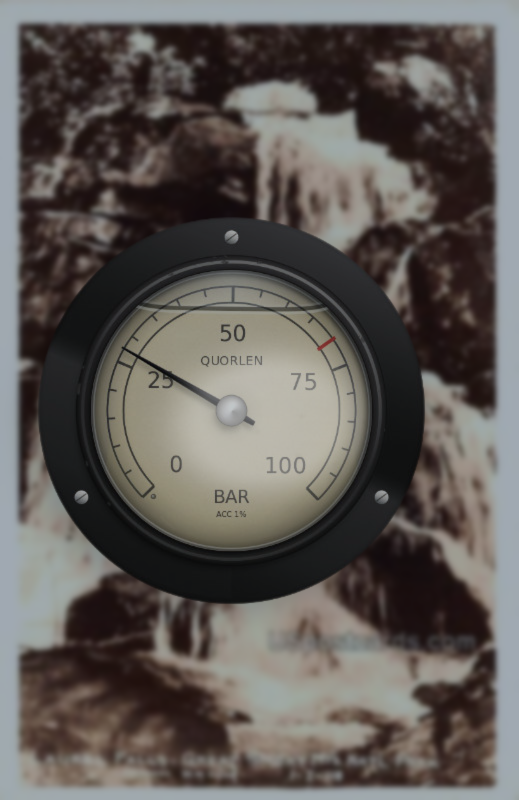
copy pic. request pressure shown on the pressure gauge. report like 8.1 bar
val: 27.5 bar
